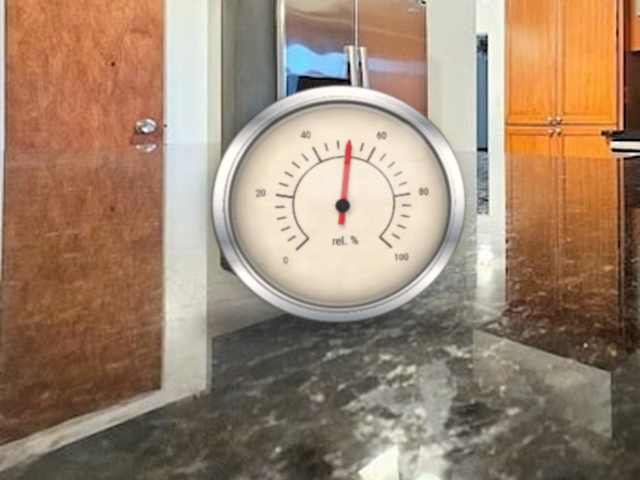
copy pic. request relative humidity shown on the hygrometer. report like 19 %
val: 52 %
